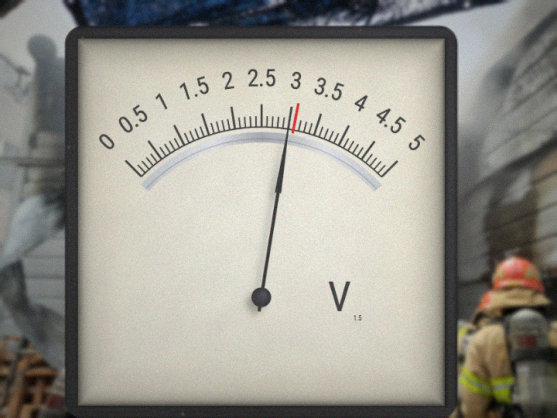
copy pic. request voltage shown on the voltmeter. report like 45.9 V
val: 3 V
